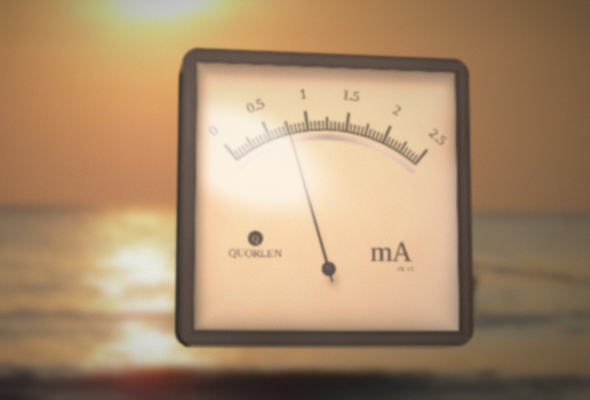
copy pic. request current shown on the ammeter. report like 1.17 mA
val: 0.75 mA
